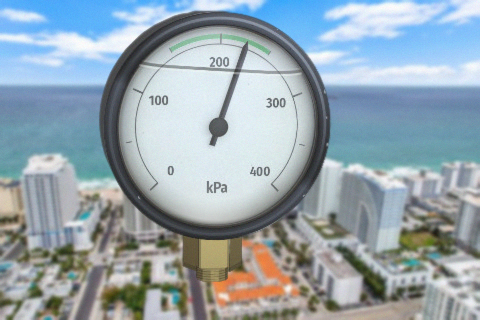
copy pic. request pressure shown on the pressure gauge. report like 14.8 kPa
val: 225 kPa
